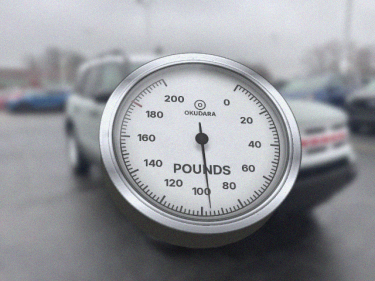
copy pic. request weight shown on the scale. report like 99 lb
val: 96 lb
